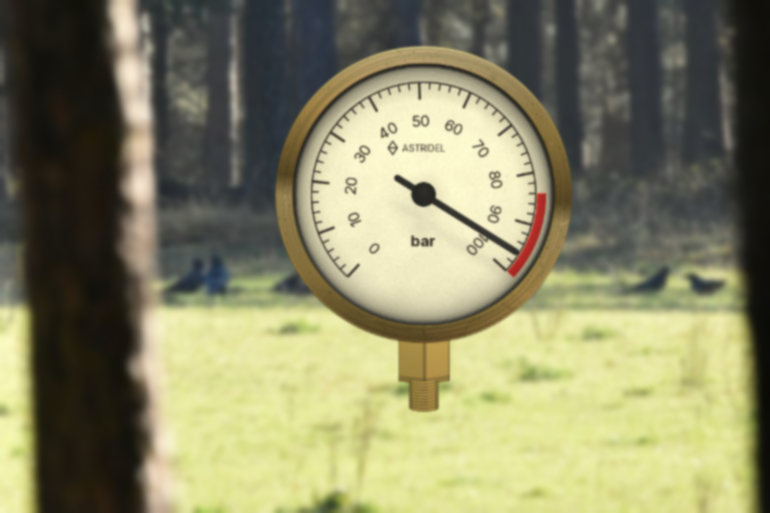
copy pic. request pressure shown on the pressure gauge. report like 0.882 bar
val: 96 bar
